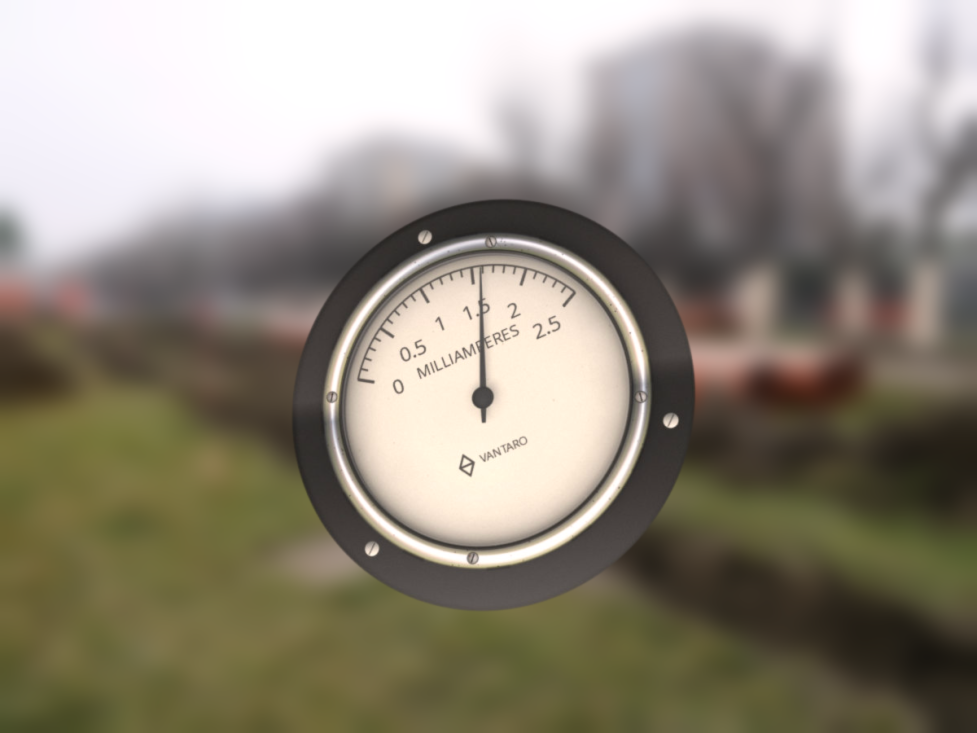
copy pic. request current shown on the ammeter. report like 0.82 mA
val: 1.6 mA
